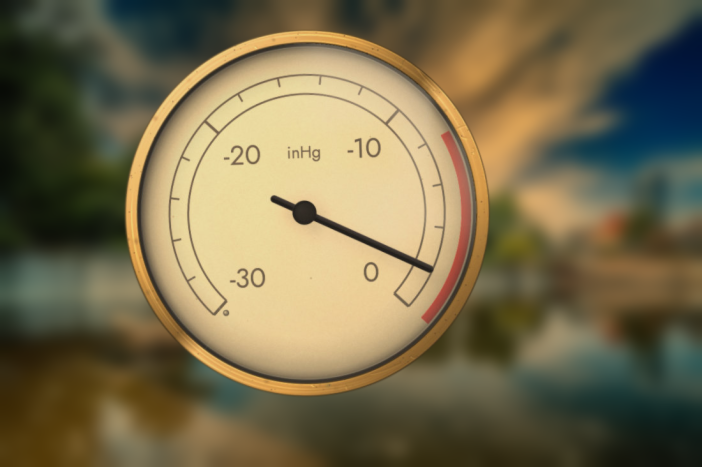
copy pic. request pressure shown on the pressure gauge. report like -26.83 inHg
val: -2 inHg
